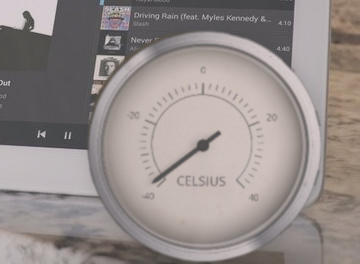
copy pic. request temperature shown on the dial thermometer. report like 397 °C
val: -38 °C
